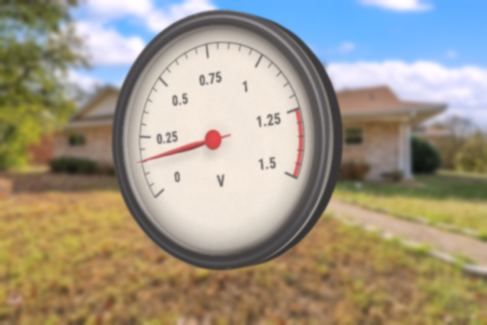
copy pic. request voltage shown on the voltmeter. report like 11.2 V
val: 0.15 V
